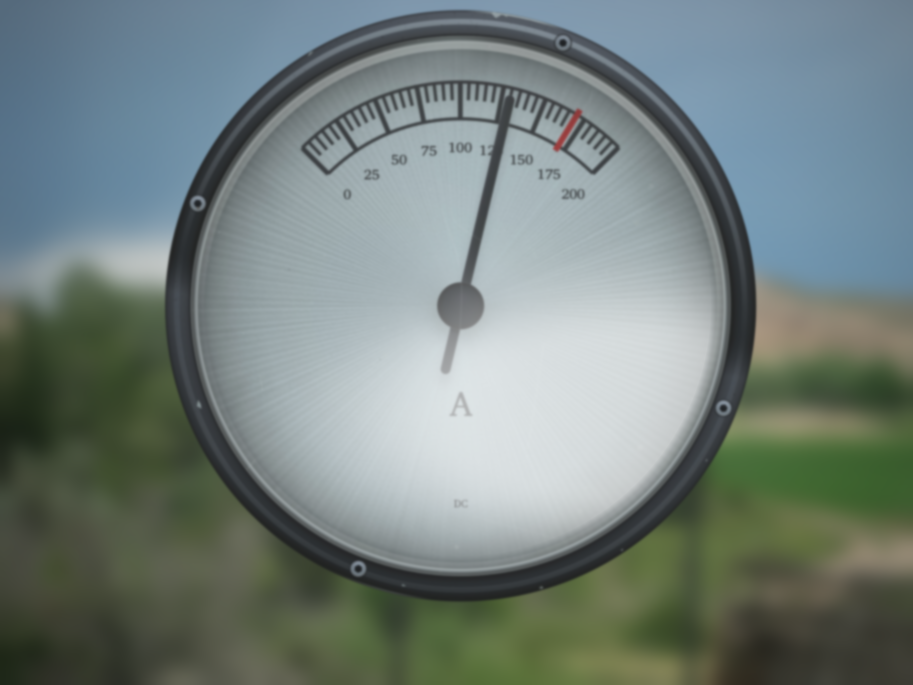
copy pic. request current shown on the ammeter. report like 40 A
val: 130 A
